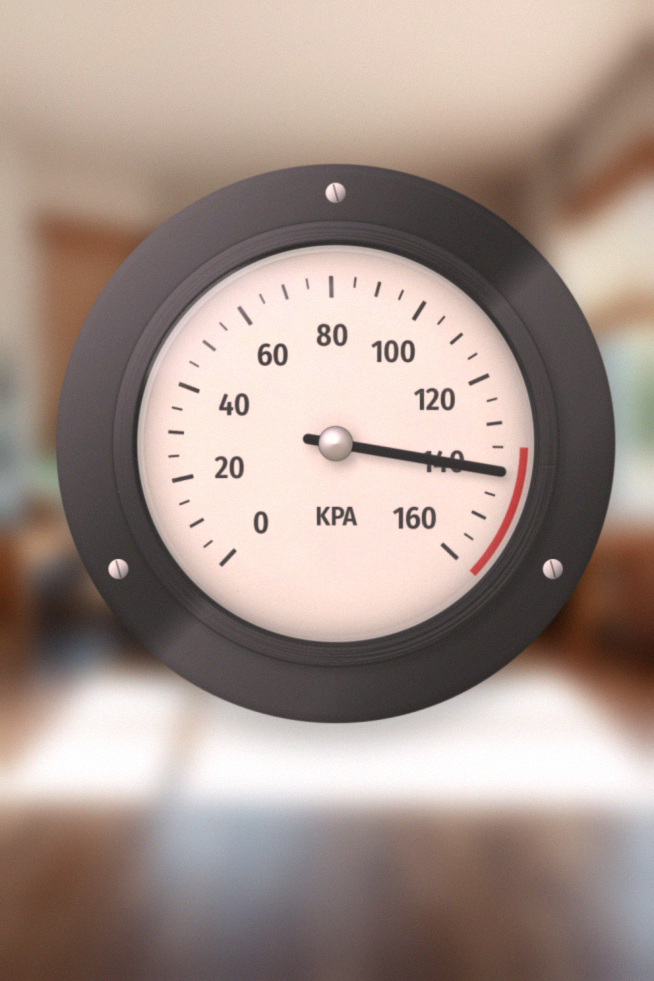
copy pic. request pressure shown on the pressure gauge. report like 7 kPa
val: 140 kPa
